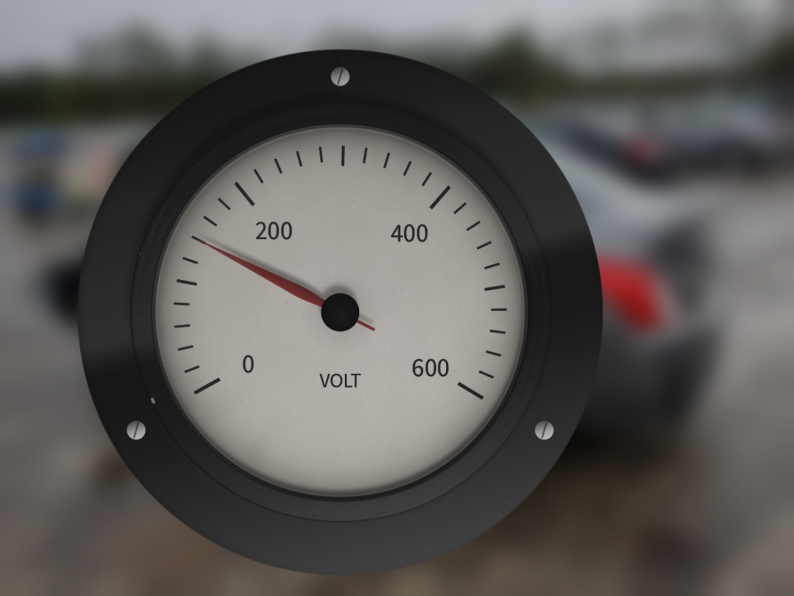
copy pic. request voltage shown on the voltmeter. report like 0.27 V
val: 140 V
